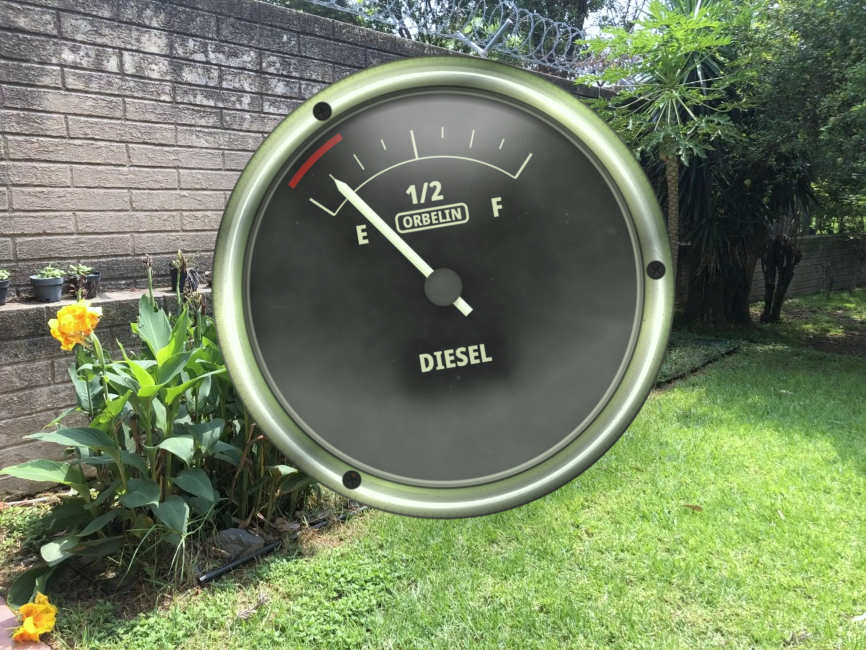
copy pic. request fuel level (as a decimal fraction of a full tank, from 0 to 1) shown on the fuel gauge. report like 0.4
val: 0.125
